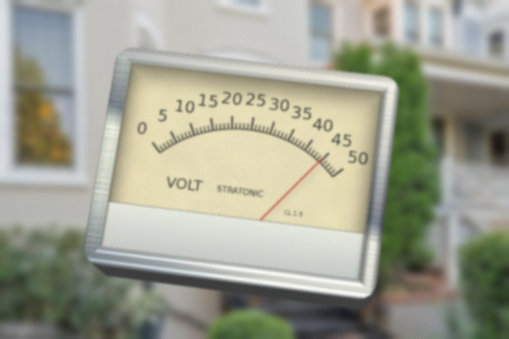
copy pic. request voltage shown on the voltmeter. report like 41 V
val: 45 V
